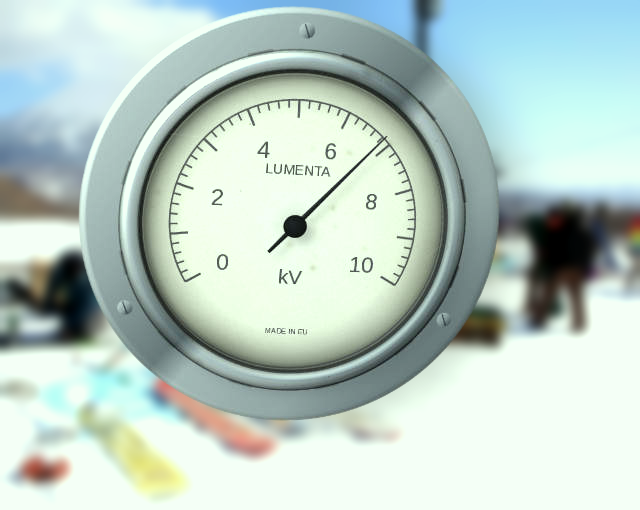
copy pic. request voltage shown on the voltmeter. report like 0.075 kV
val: 6.8 kV
